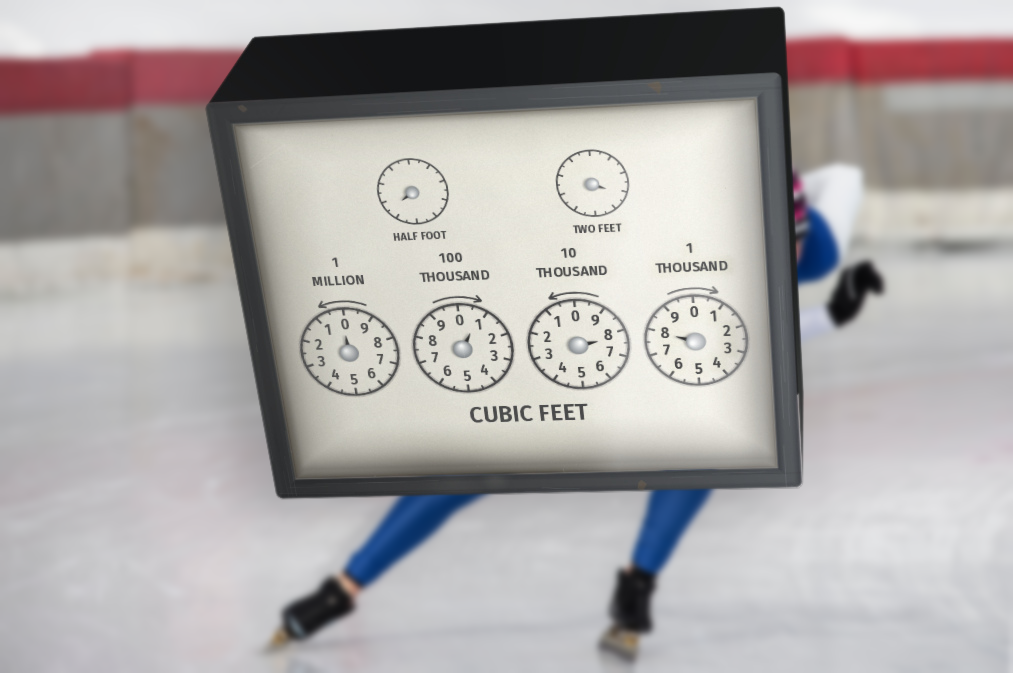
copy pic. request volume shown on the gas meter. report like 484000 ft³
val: 7800 ft³
